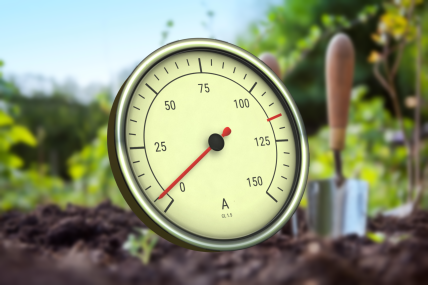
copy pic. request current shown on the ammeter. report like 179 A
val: 5 A
